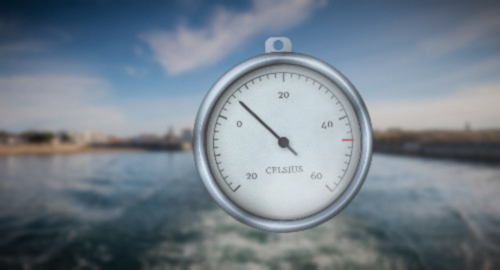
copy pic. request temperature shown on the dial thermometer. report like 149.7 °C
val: 6 °C
